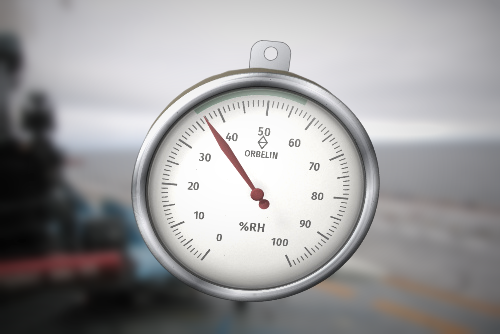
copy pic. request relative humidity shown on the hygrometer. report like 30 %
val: 37 %
